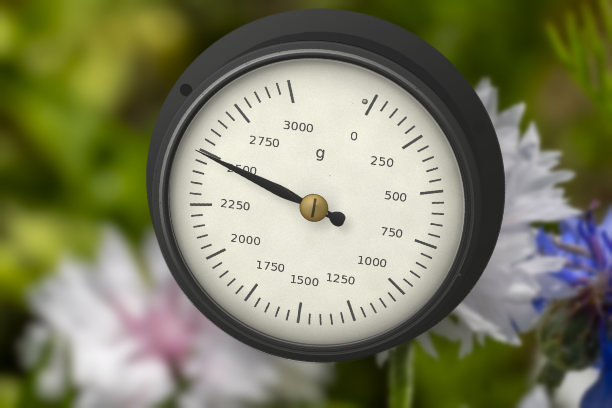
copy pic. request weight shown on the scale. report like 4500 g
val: 2500 g
